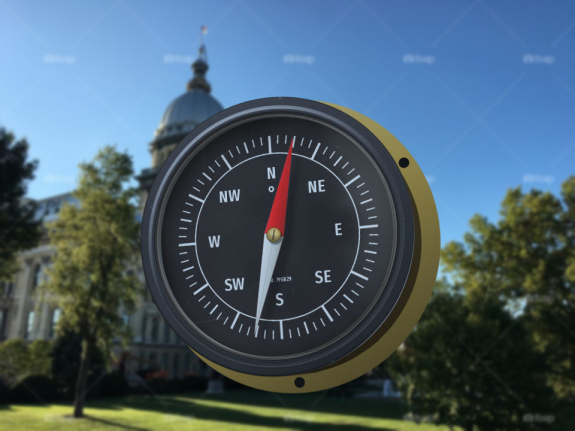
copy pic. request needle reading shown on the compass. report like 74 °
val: 15 °
